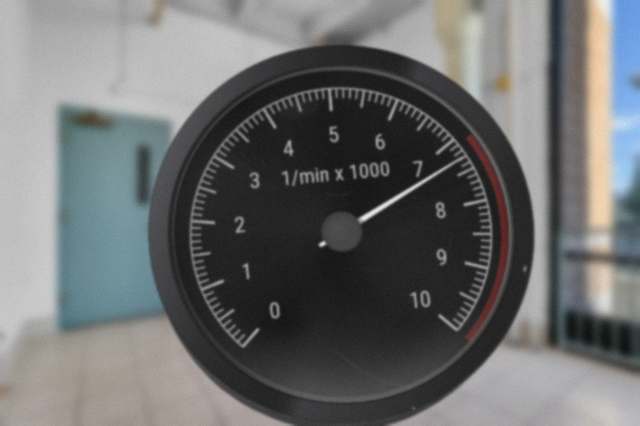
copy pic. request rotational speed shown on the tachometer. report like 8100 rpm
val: 7300 rpm
